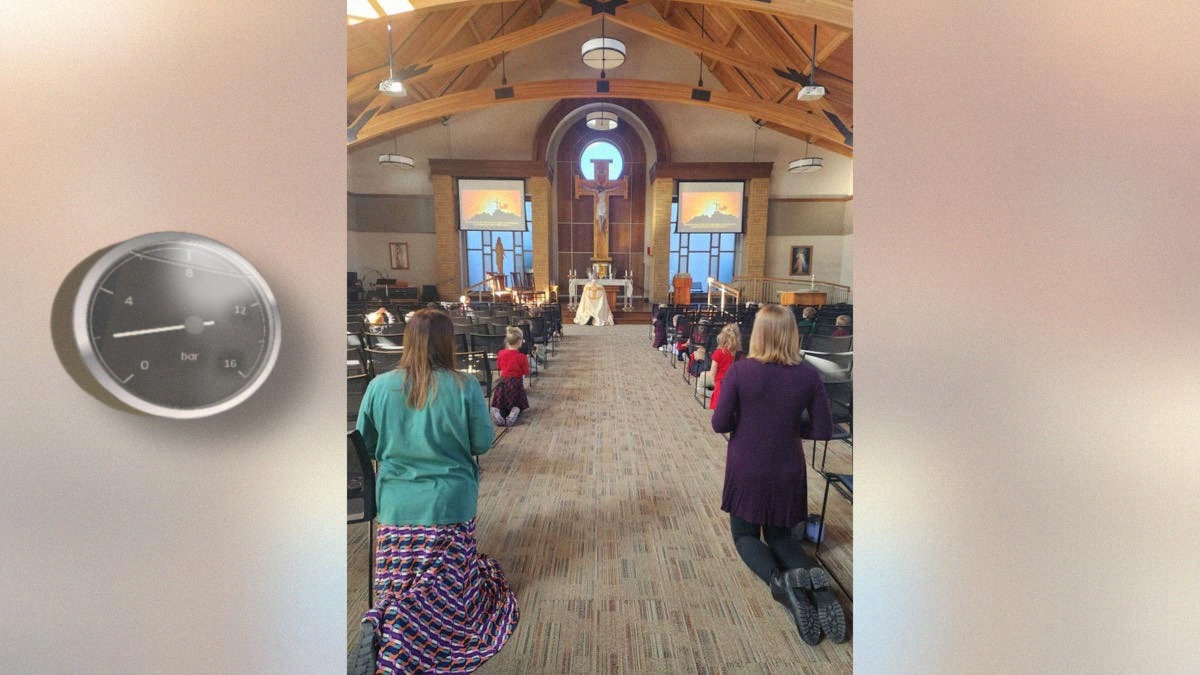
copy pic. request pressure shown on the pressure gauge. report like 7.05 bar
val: 2 bar
